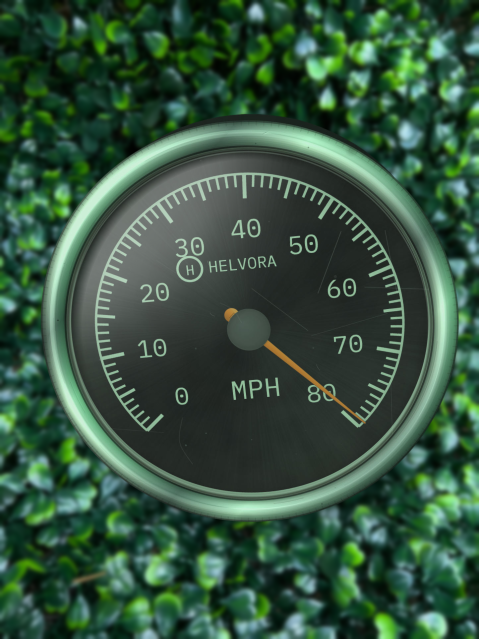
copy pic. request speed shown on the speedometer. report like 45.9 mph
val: 79 mph
